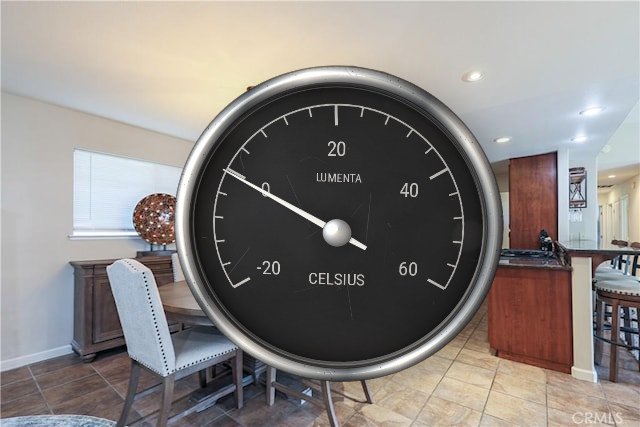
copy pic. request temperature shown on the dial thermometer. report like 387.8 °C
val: 0 °C
